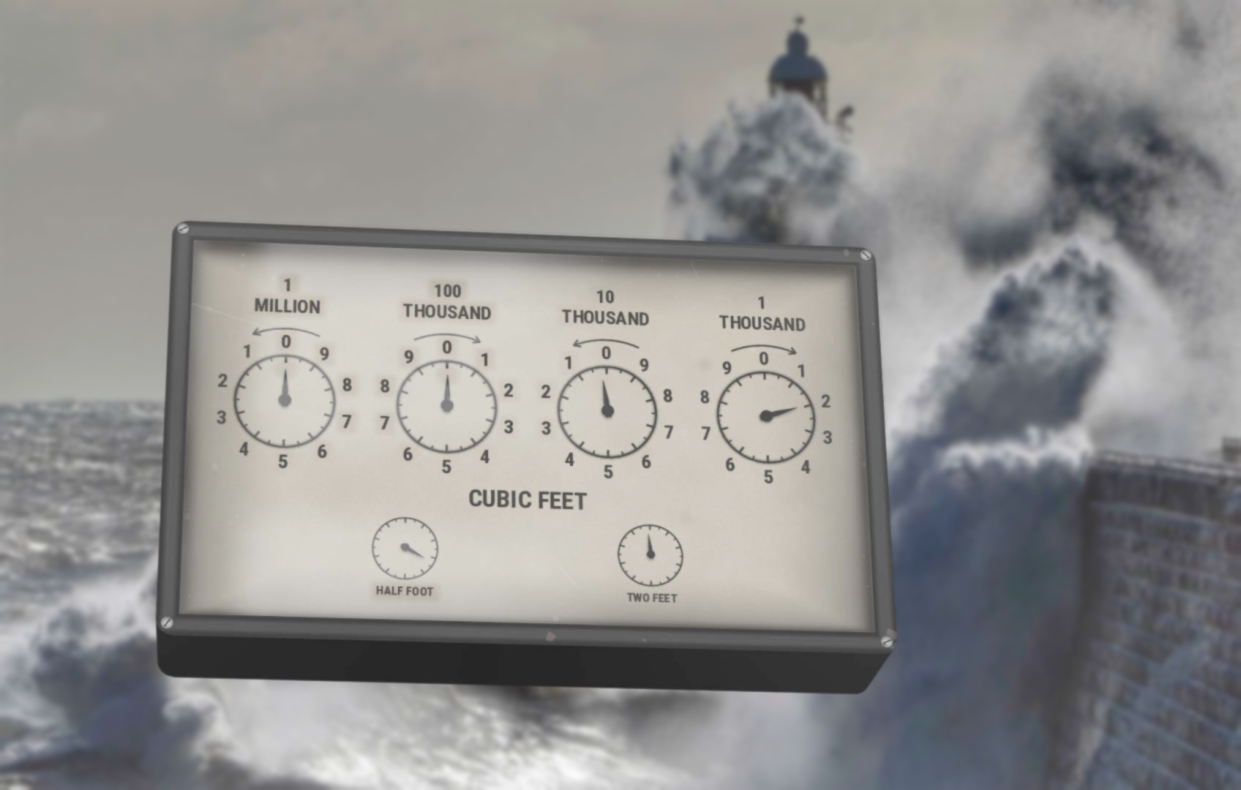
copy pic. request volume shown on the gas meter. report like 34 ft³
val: 200 ft³
